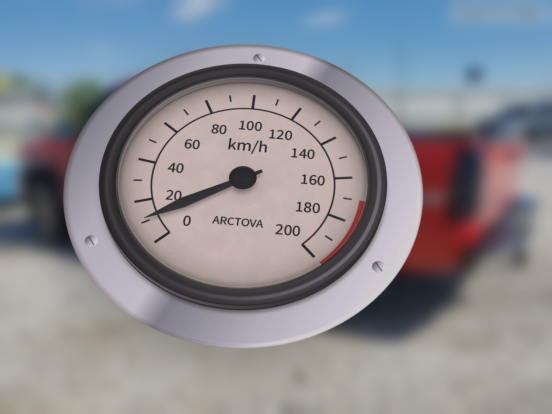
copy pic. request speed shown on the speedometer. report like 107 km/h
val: 10 km/h
